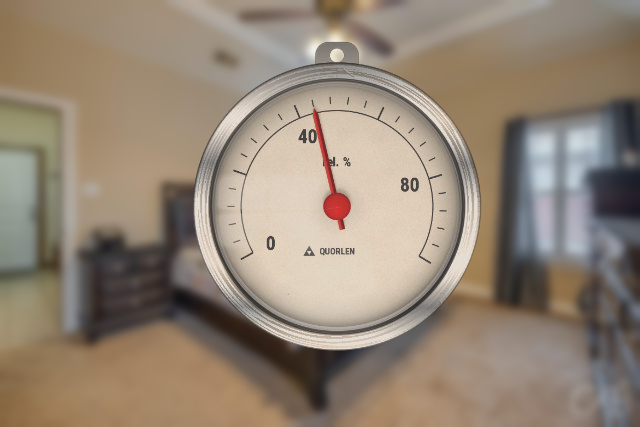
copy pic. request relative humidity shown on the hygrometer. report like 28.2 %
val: 44 %
